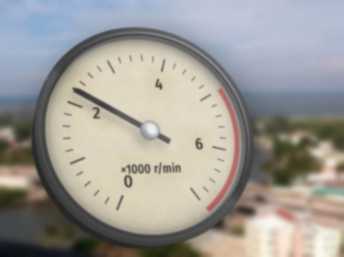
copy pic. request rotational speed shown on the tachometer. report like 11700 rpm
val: 2200 rpm
